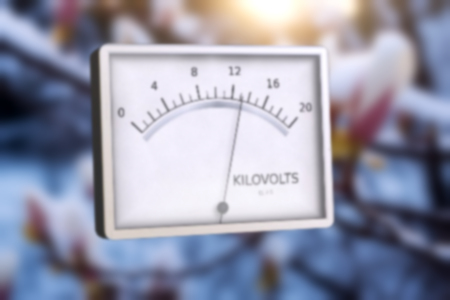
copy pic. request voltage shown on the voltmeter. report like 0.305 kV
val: 13 kV
